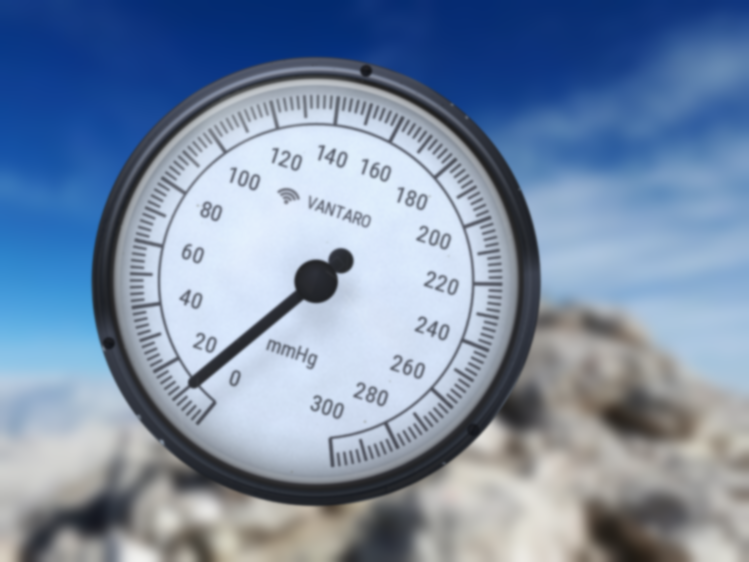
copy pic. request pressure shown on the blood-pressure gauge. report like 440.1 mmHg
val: 10 mmHg
